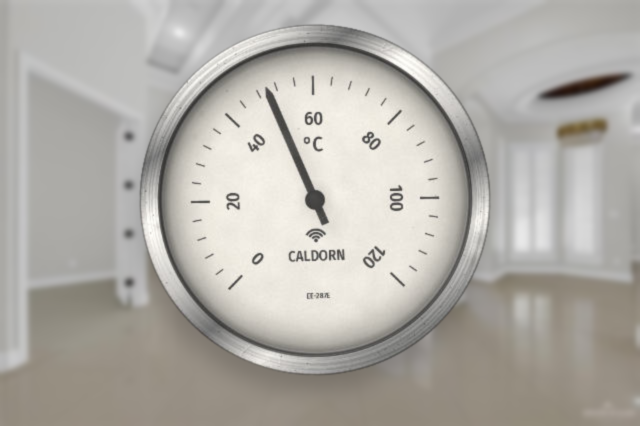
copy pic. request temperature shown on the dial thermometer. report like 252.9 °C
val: 50 °C
